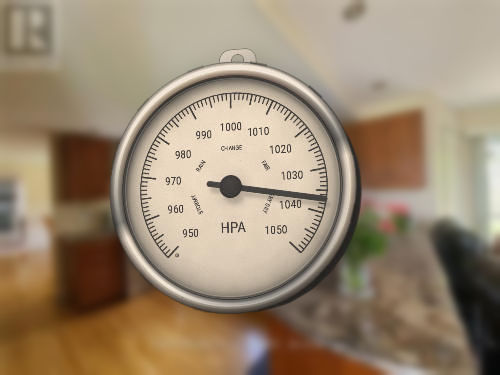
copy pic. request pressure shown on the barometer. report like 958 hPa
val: 1037 hPa
